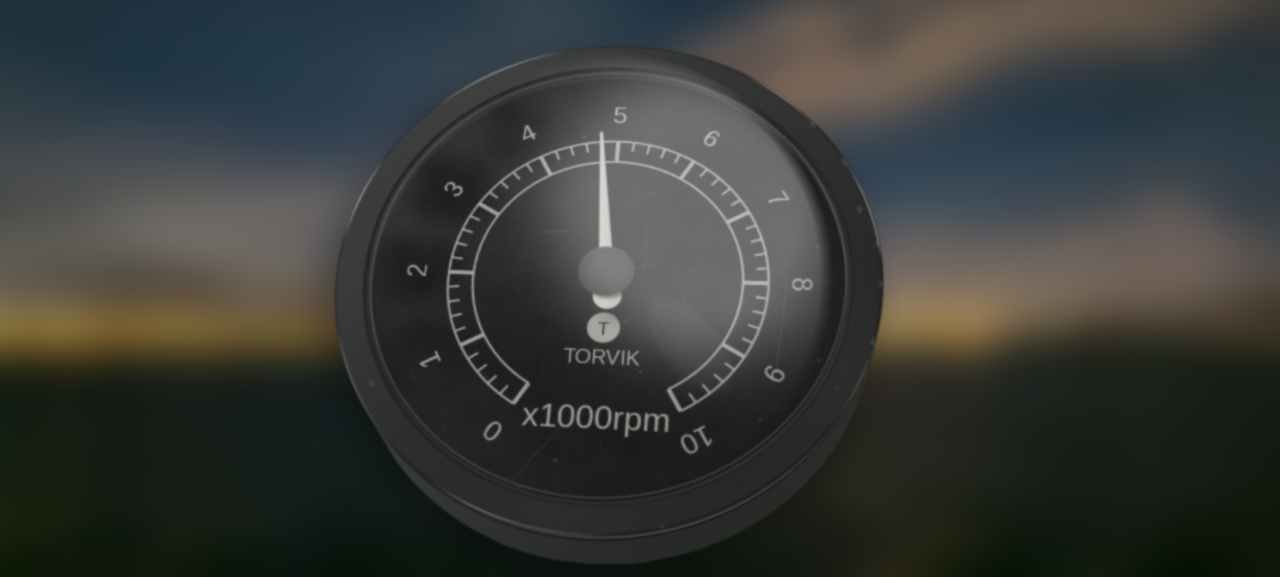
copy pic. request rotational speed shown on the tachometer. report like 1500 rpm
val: 4800 rpm
